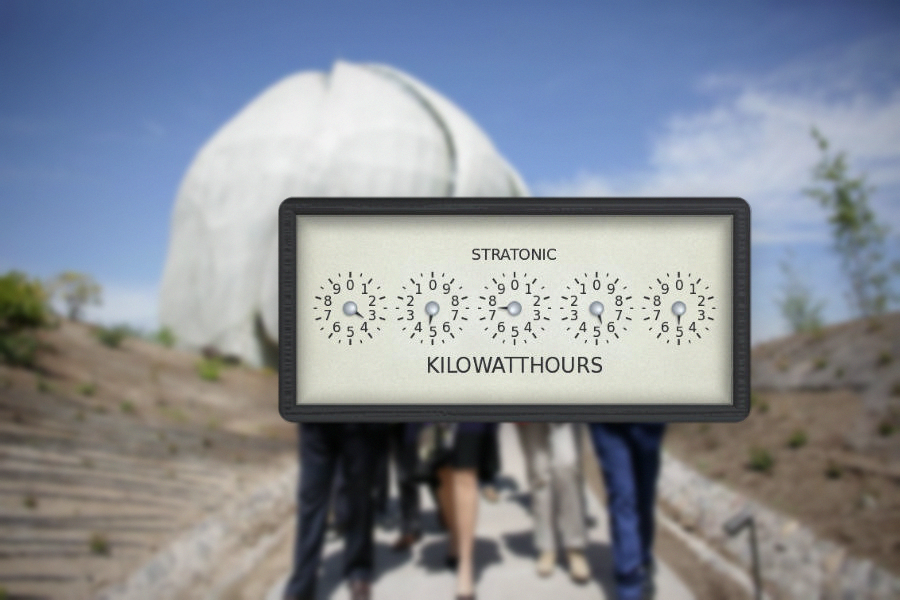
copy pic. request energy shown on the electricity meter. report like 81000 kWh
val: 34755 kWh
